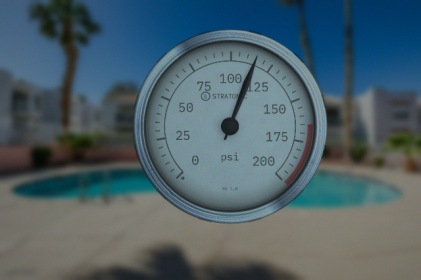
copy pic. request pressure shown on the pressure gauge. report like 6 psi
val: 115 psi
